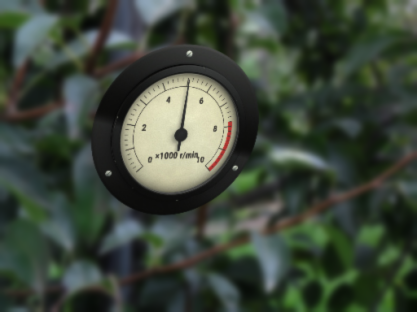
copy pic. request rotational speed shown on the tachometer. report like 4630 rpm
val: 5000 rpm
